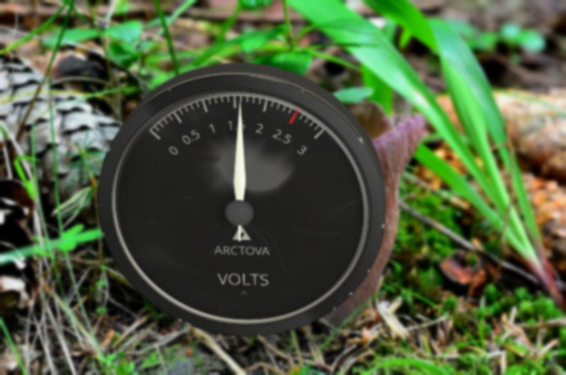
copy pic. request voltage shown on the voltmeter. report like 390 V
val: 1.6 V
